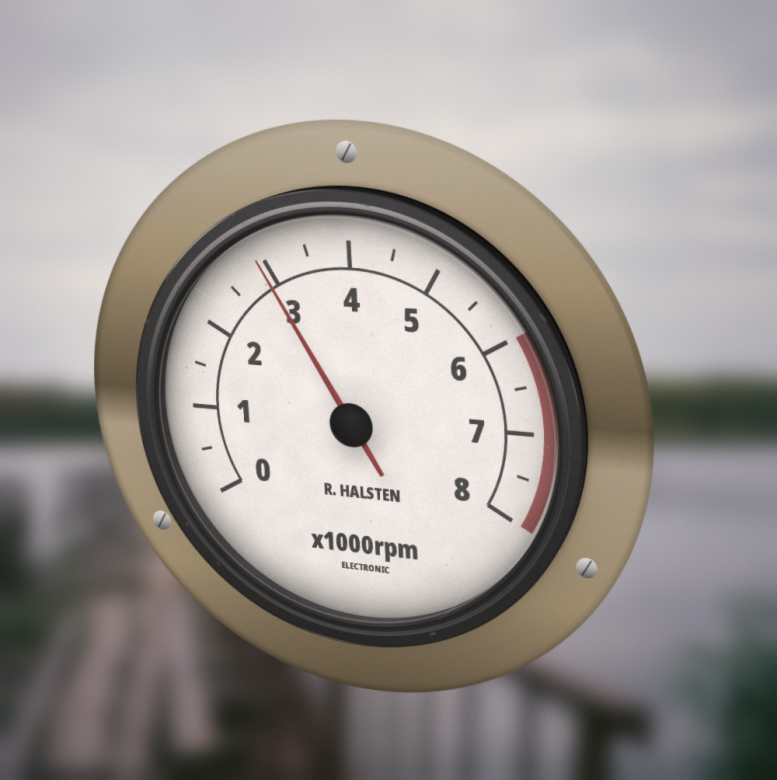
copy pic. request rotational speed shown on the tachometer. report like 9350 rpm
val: 3000 rpm
